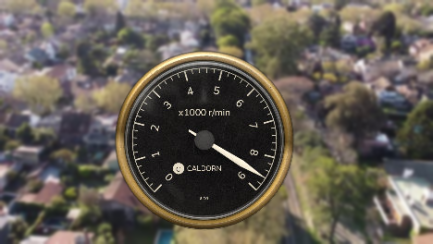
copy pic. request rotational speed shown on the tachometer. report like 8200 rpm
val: 8600 rpm
